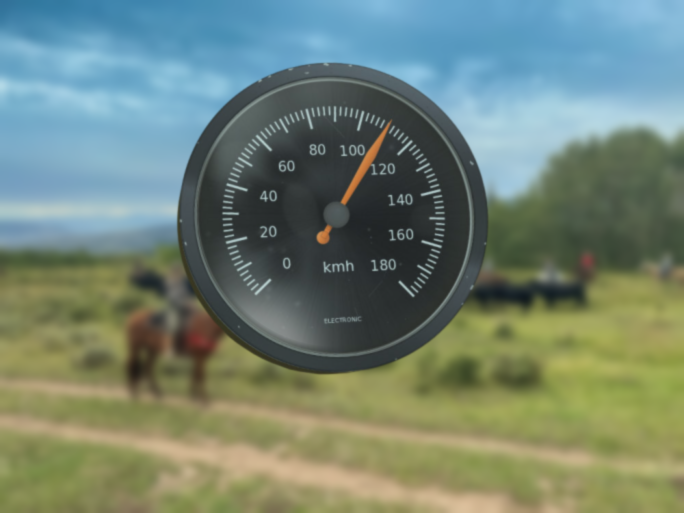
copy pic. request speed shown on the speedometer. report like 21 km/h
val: 110 km/h
